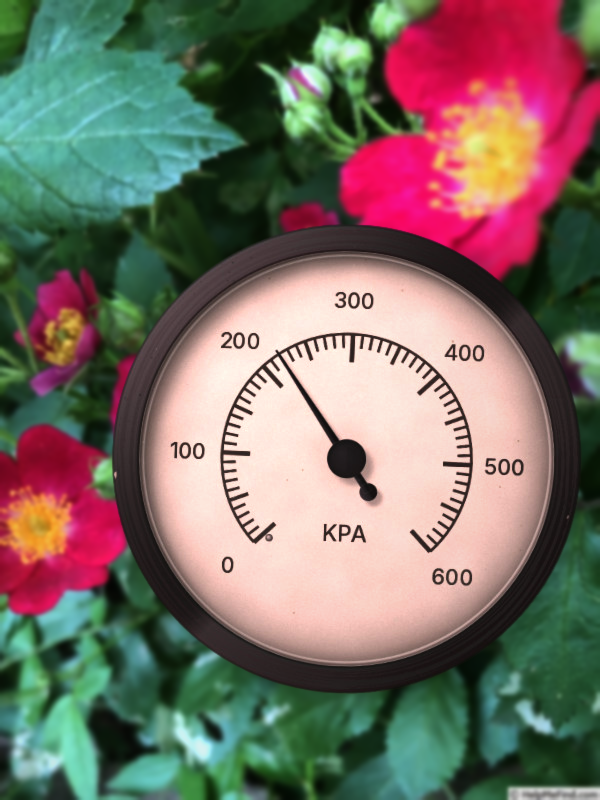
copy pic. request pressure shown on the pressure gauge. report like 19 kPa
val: 220 kPa
